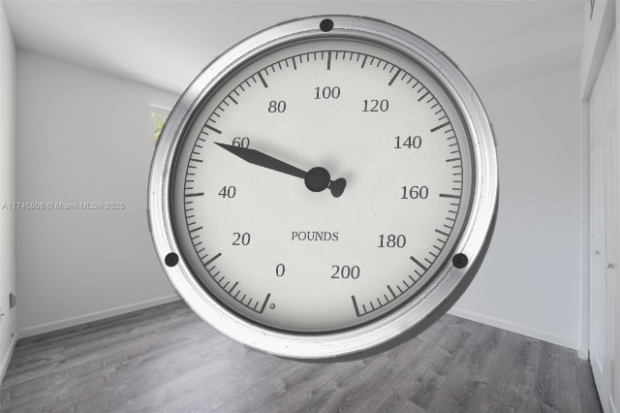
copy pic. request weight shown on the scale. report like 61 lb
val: 56 lb
